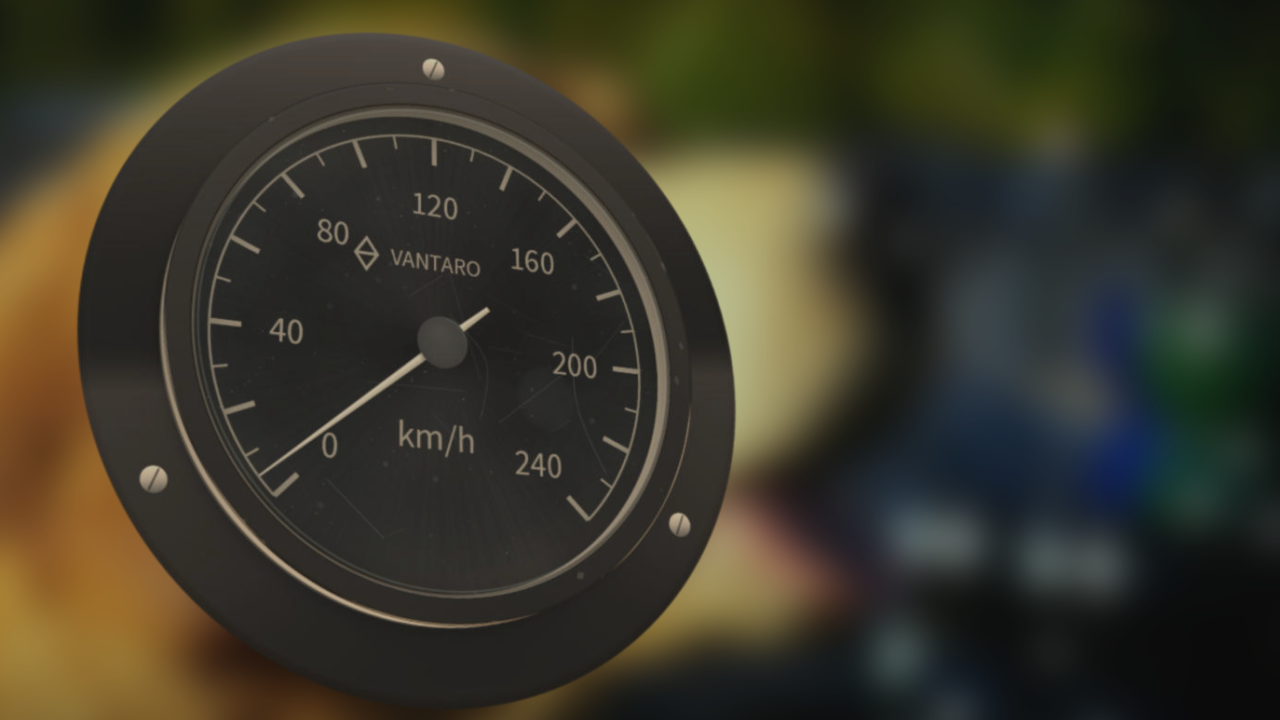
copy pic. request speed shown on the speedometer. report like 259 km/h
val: 5 km/h
